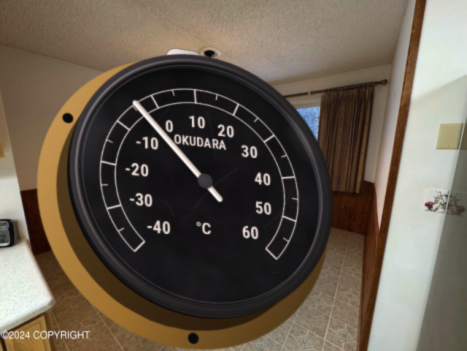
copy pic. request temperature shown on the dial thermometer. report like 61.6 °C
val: -5 °C
